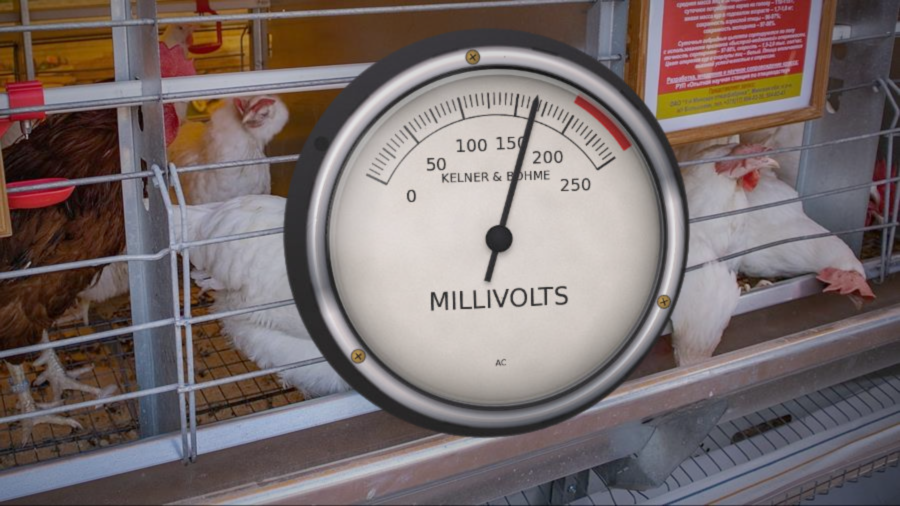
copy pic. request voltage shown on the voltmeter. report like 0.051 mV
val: 165 mV
